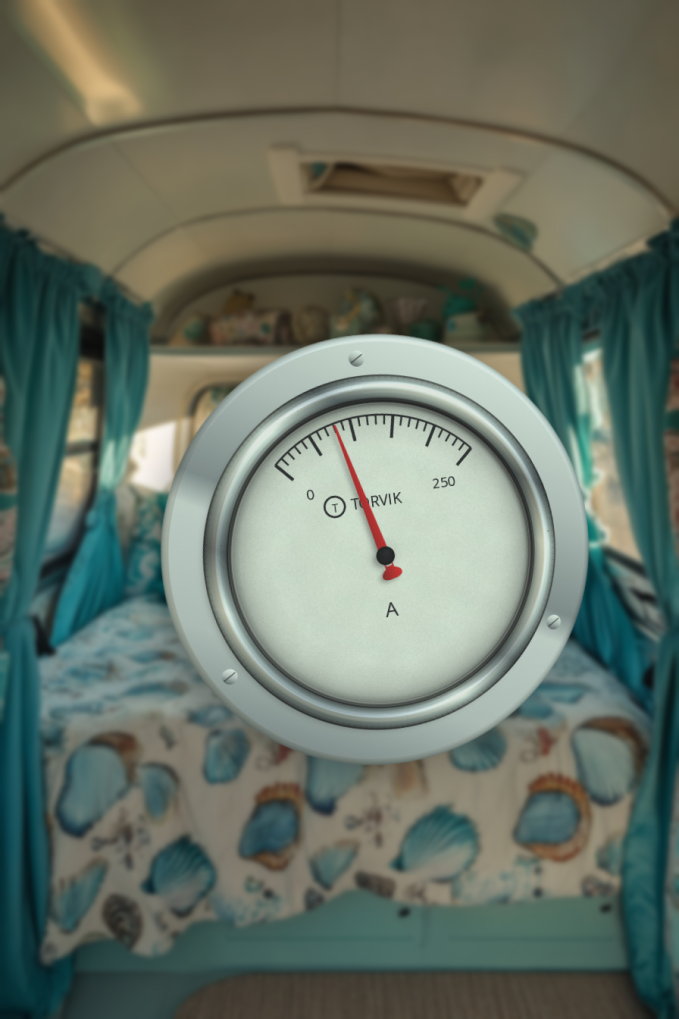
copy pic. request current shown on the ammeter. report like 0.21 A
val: 80 A
